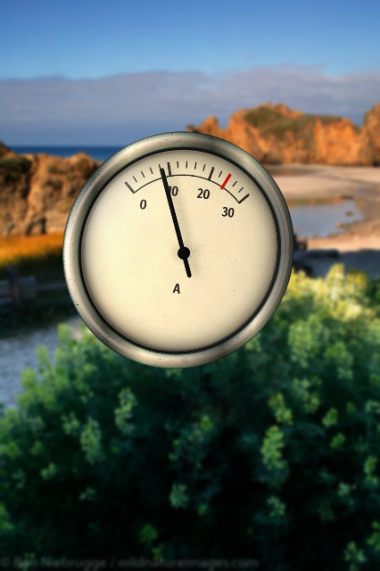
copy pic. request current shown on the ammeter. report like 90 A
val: 8 A
